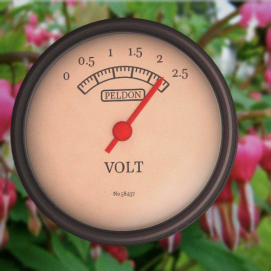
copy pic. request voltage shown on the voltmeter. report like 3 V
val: 2.3 V
